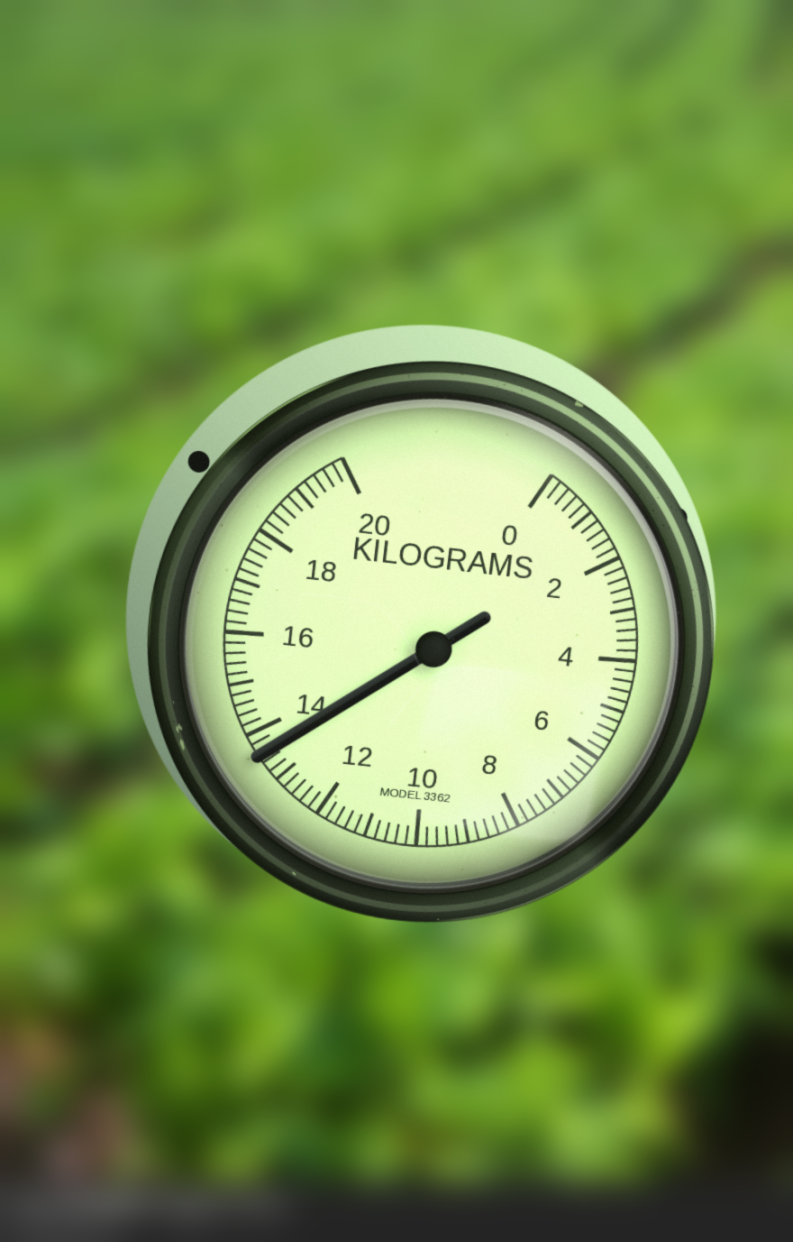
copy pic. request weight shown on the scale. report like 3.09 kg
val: 13.6 kg
